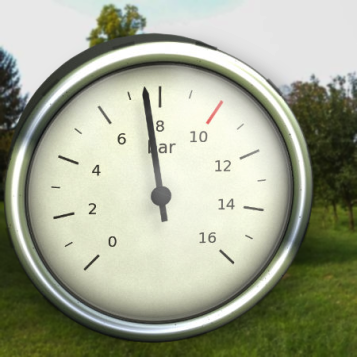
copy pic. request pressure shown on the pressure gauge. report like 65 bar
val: 7.5 bar
